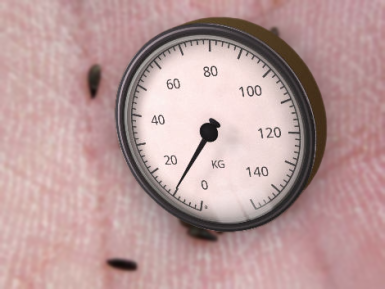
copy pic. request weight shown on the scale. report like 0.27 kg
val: 10 kg
